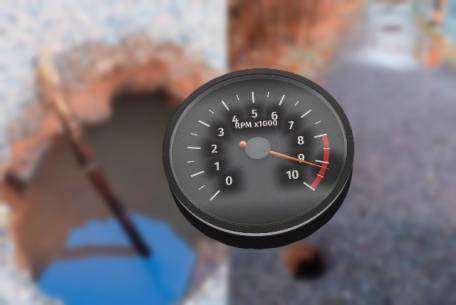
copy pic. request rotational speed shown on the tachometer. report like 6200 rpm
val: 9250 rpm
